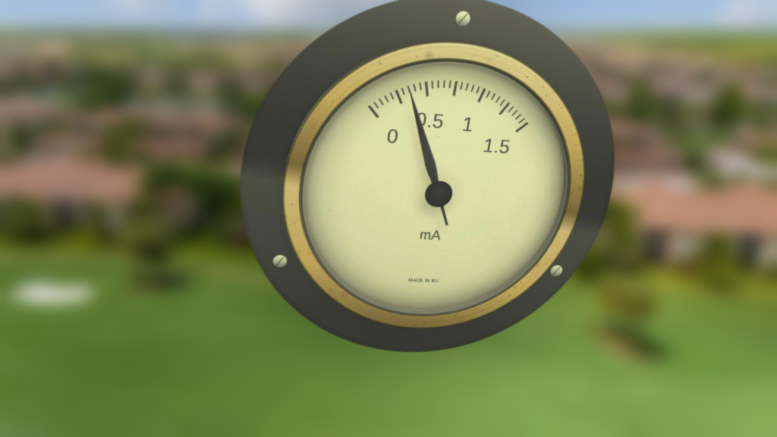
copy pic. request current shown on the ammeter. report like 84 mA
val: 0.35 mA
